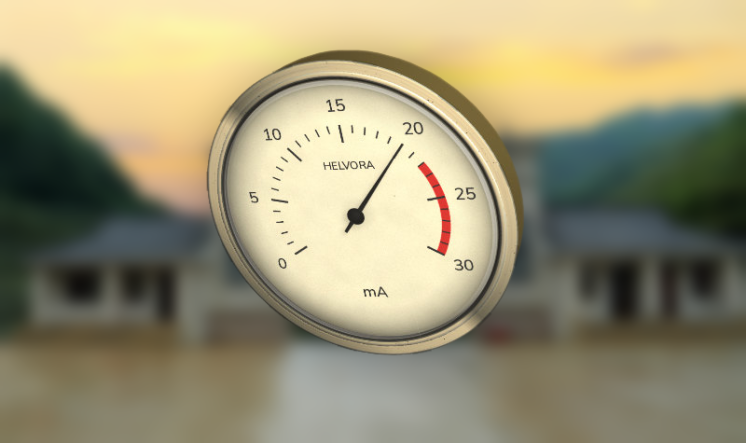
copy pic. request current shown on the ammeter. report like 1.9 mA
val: 20 mA
